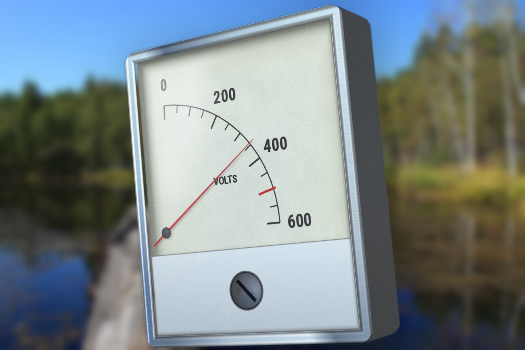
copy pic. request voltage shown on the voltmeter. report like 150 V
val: 350 V
